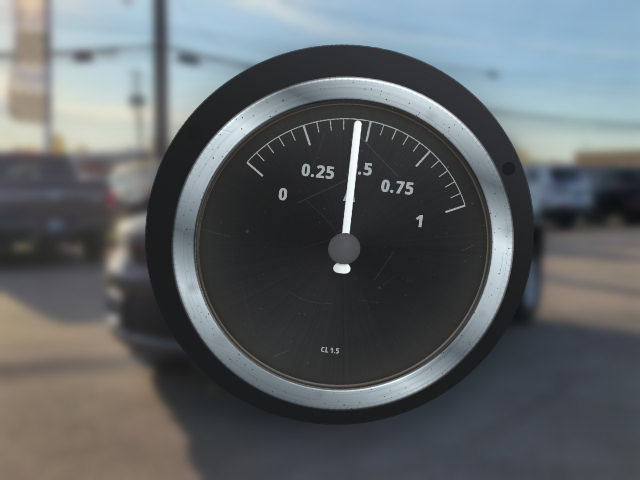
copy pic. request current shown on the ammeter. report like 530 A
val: 0.45 A
